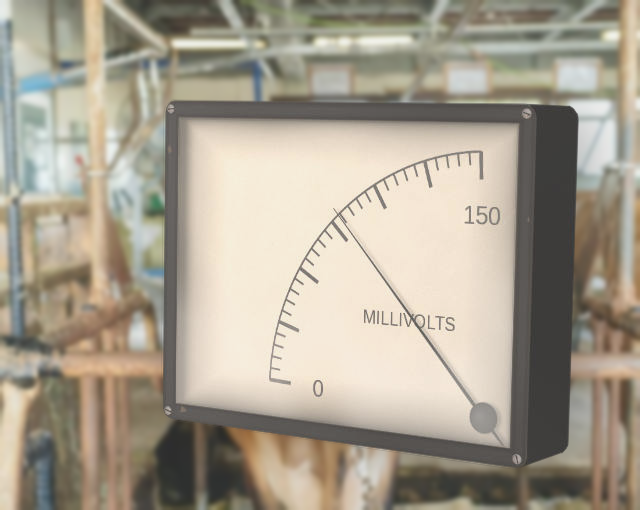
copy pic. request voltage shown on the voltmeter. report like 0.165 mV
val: 80 mV
